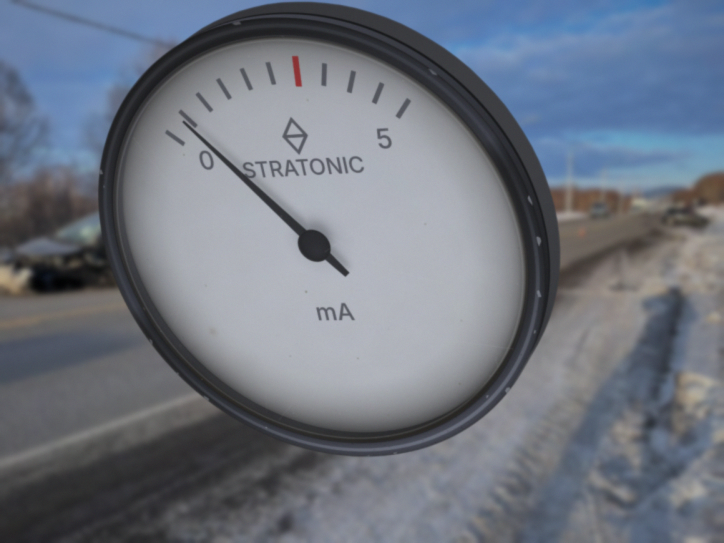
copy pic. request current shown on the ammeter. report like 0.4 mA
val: 0.5 mA
